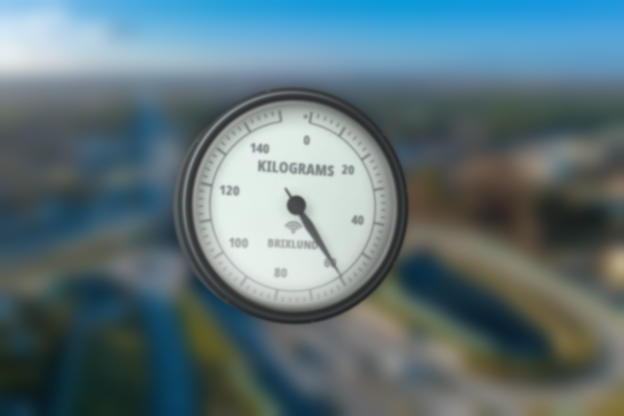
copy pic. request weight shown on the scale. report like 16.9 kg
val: 60 kg
